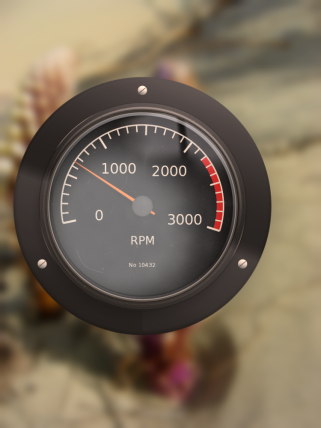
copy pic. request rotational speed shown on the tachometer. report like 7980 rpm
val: 650 rpm
